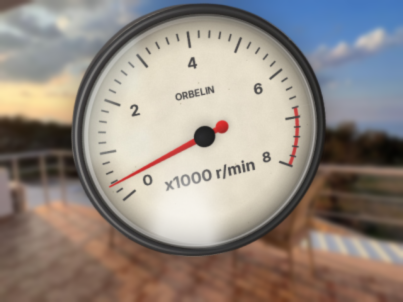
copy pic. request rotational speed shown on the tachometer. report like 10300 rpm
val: 400 rpm
